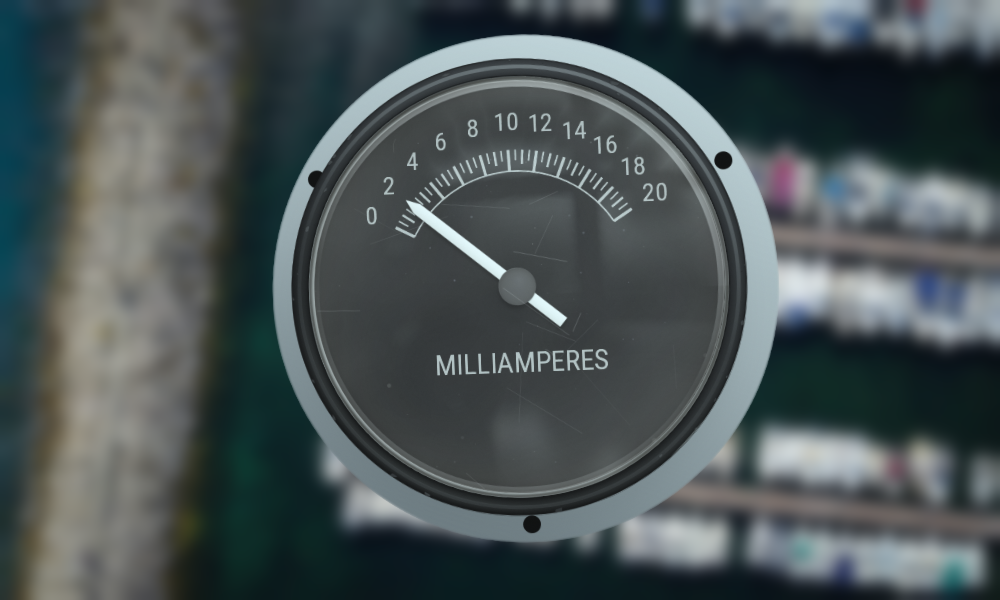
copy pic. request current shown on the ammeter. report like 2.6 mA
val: 2 mA
